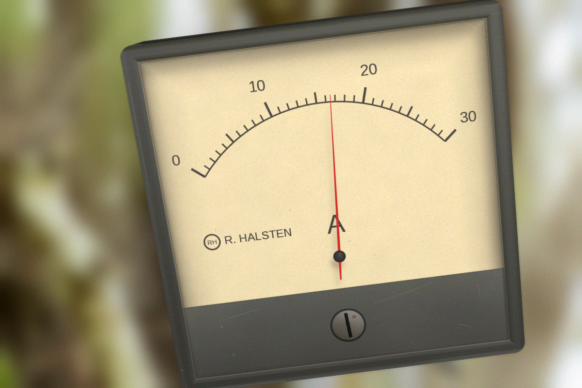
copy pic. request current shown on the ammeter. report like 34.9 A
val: 16.5 A
